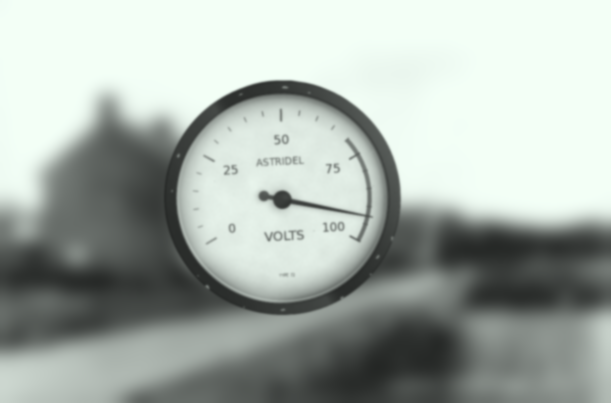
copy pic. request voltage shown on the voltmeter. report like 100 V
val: 92.5 V
